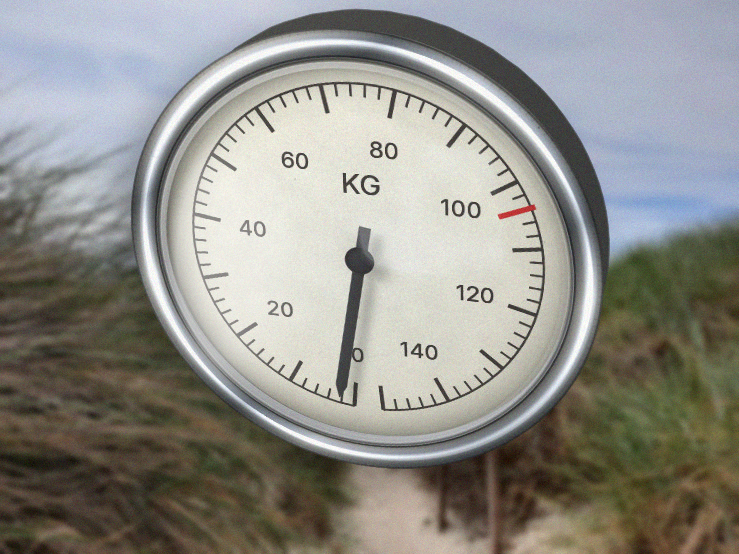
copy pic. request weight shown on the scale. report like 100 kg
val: 2 kg
